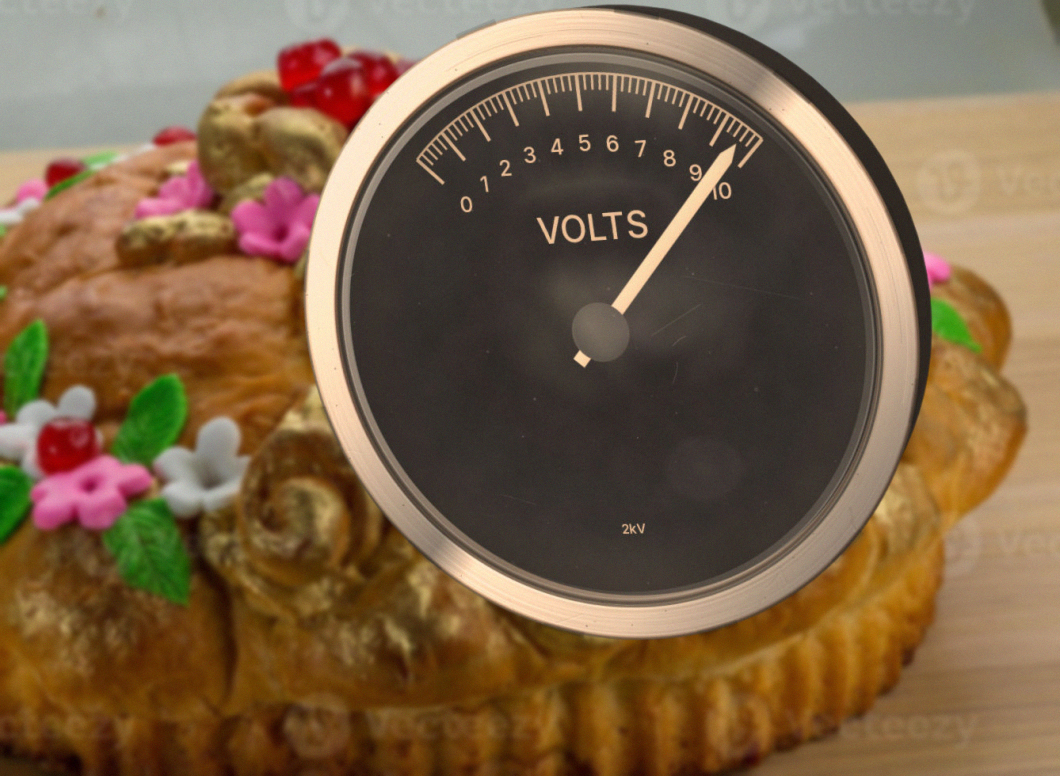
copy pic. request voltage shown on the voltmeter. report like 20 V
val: 9.6 V
